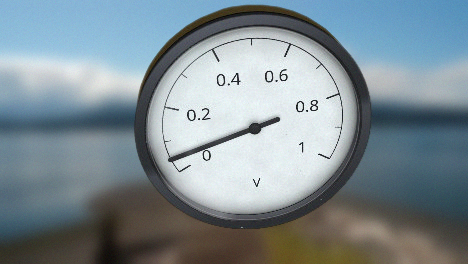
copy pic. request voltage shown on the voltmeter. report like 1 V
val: 0.05 V
